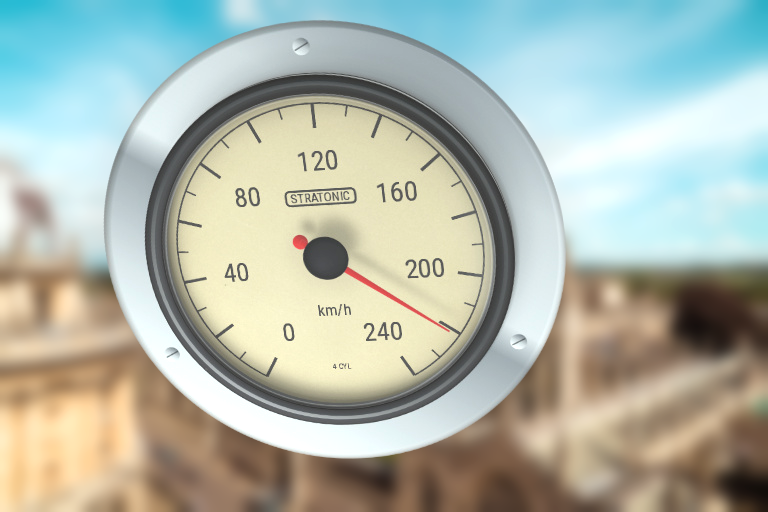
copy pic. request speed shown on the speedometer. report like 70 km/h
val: 220 km/h
